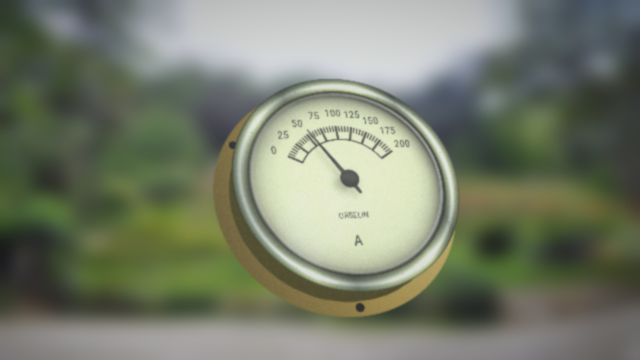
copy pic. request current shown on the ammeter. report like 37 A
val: 50 A
